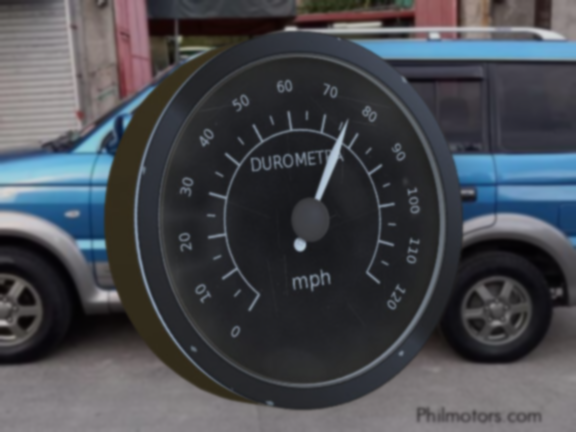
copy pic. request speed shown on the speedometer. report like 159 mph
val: 75 mph
